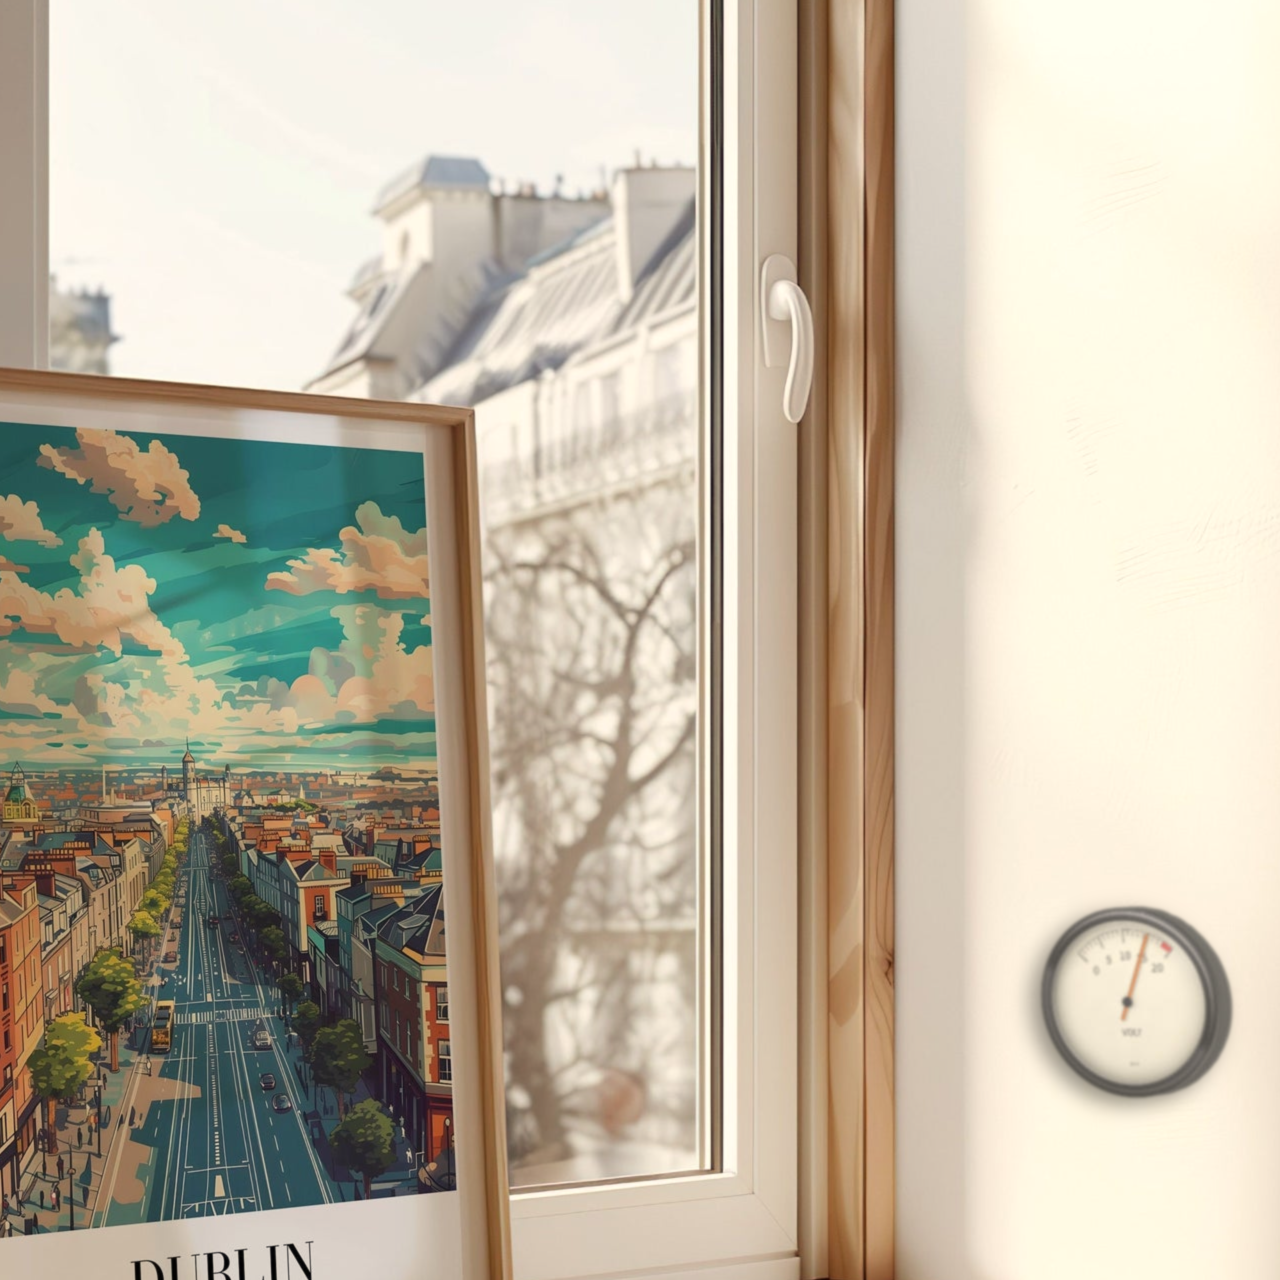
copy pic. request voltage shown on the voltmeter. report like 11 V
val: 15 V
